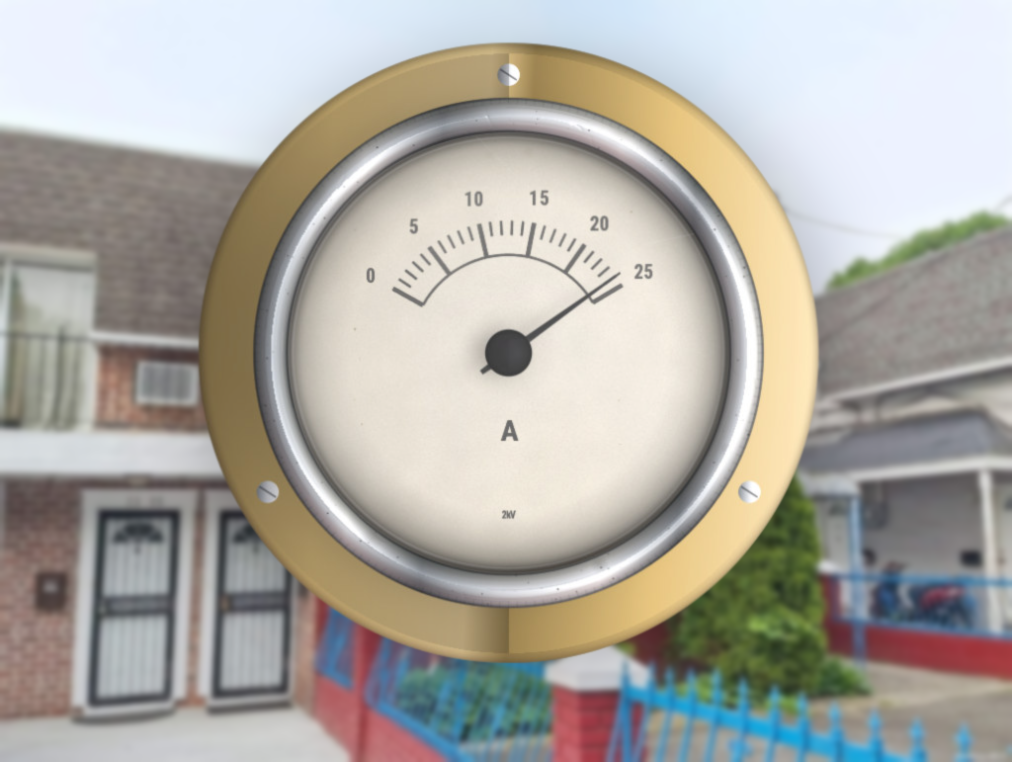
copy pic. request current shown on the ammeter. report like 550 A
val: 24 A
